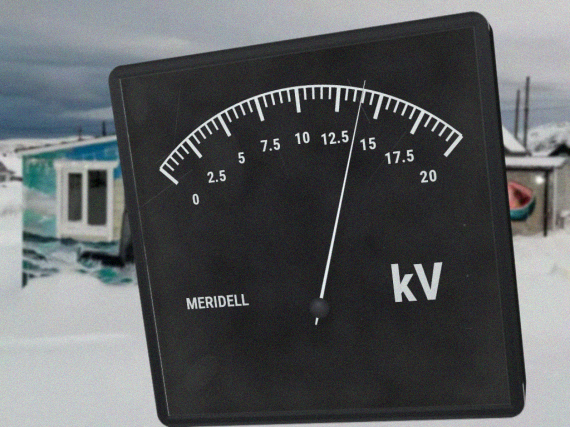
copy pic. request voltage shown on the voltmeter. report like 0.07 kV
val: 14 kV
